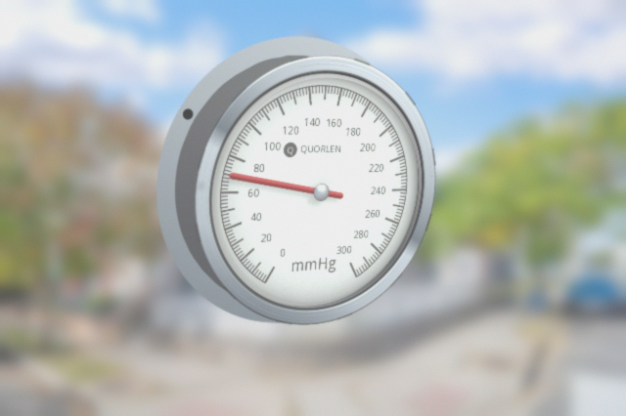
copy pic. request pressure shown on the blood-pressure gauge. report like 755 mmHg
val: 70 mmHg
